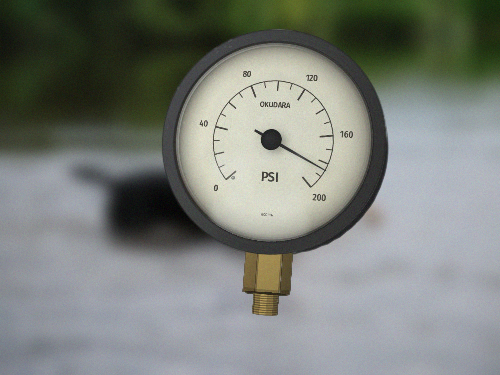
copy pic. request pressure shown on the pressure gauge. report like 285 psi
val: 185 psi
